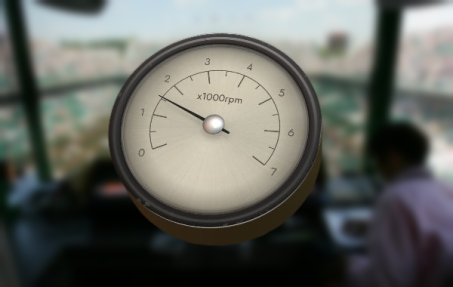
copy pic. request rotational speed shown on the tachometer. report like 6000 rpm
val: 1500 rpm
